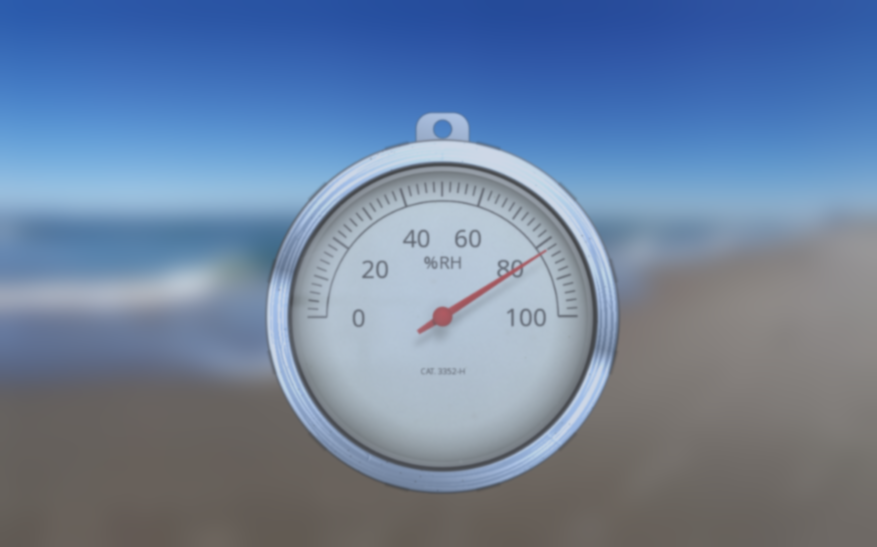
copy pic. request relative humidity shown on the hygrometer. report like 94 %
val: 82 %
